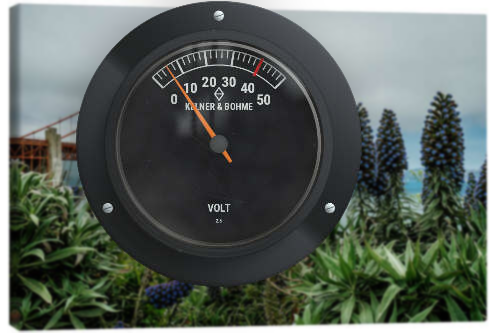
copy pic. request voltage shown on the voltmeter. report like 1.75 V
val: 6 V
